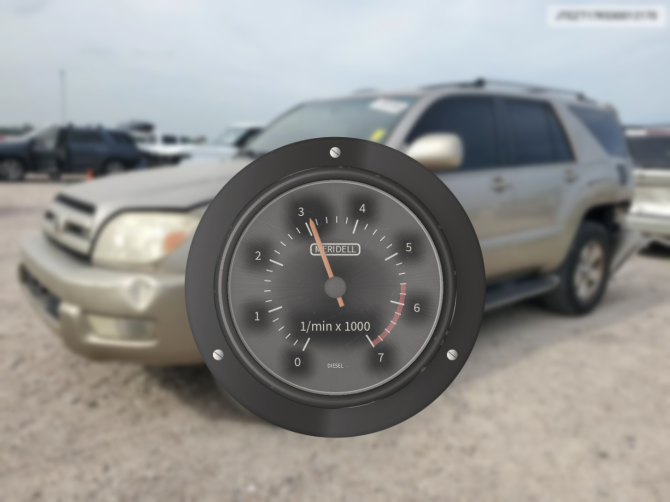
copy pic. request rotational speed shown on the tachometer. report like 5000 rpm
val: 3100 rpm
